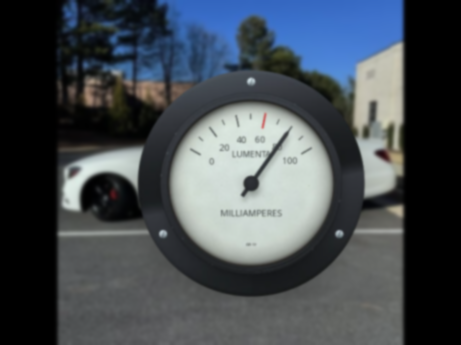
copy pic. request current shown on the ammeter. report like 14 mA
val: 80 mA
